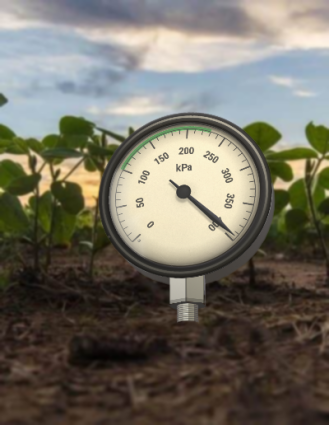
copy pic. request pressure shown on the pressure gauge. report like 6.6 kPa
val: 395 kPa
